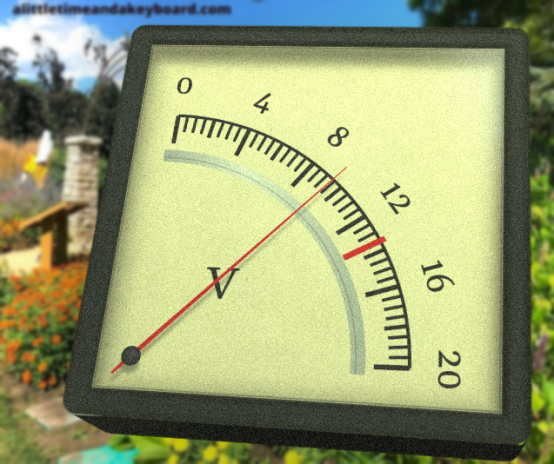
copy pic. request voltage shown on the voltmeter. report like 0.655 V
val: 9.5 V
